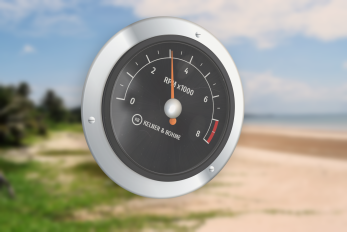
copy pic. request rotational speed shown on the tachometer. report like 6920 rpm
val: 3000 rpm
